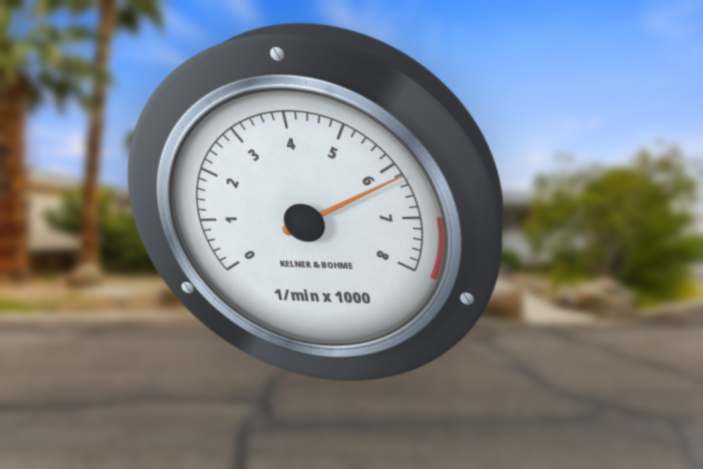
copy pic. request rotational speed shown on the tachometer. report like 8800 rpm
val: 6200 rpm
